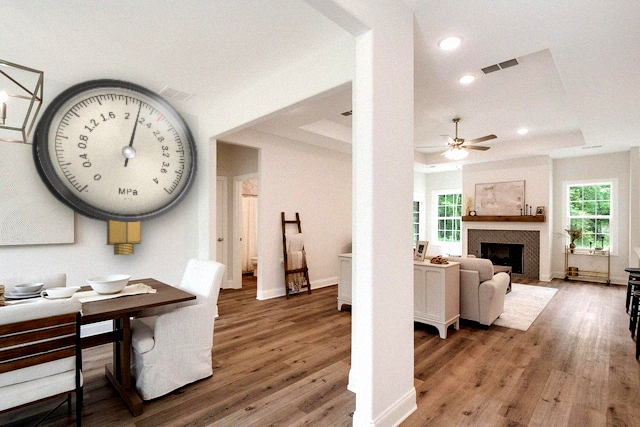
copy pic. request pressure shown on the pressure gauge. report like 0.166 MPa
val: 2.2 MPa
